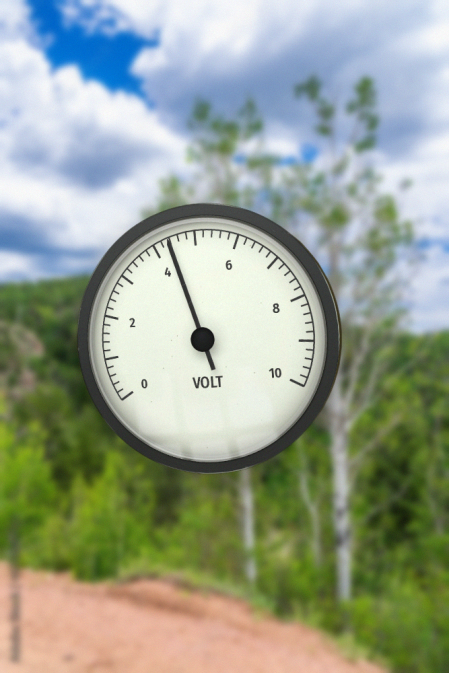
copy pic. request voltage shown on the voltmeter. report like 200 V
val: 4.4 V
